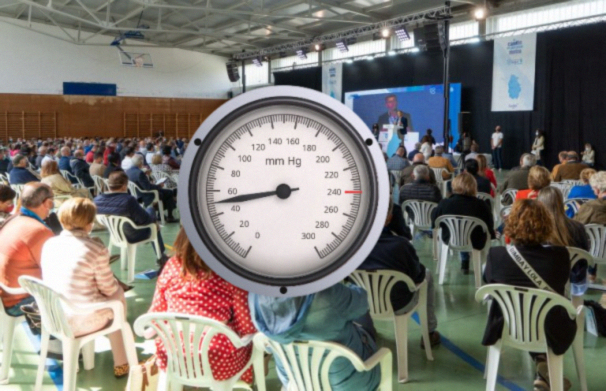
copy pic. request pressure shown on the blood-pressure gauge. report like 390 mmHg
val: 50 mmHg
